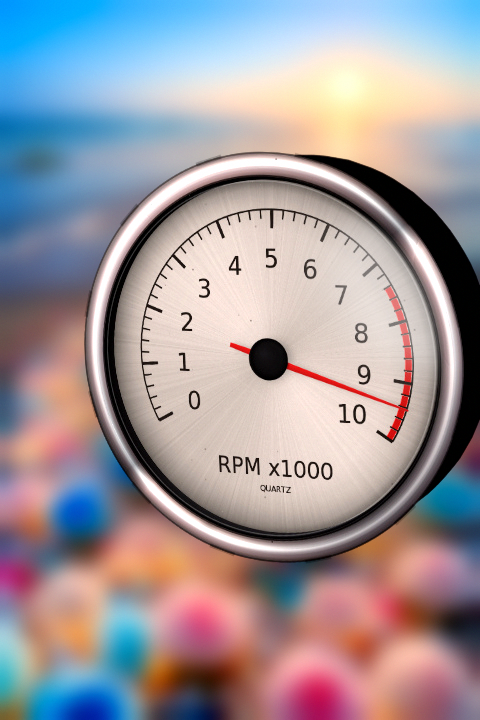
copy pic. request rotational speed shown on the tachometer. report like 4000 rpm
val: 9400 rpm
